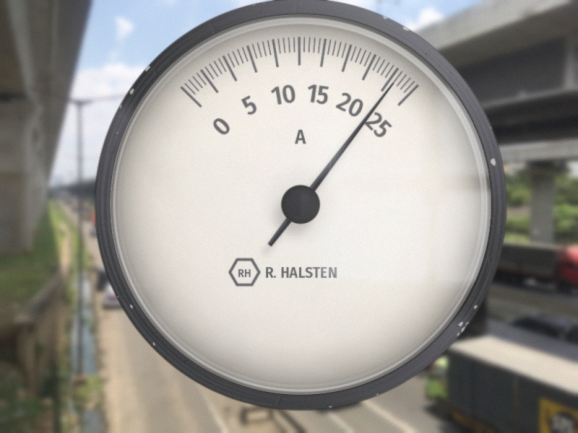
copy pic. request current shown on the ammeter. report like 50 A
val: 23 A
